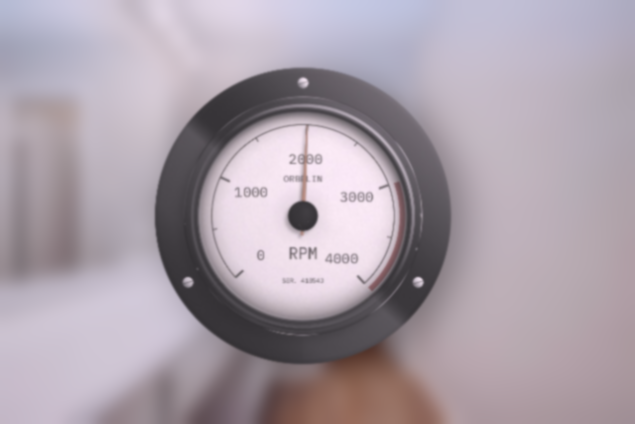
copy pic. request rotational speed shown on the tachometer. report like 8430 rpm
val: 2000 rpm
